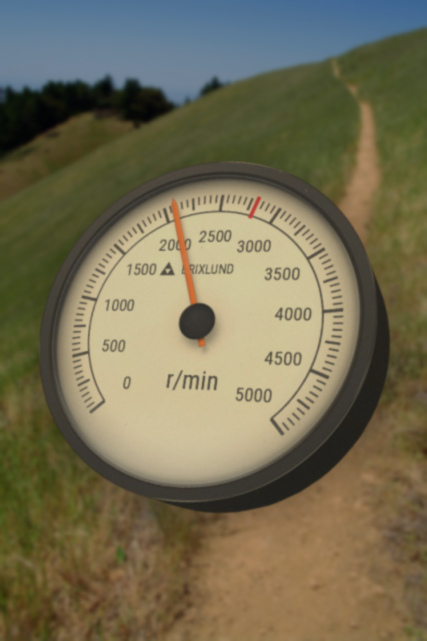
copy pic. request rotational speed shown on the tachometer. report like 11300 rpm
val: 2100 rpm
